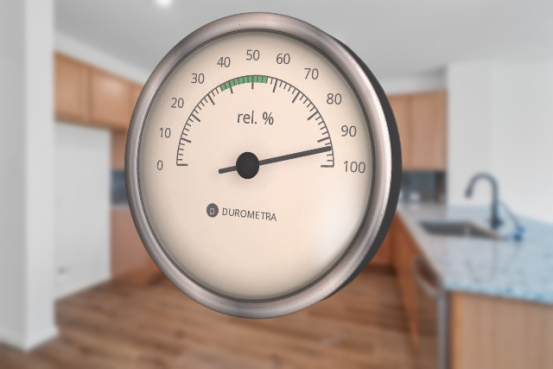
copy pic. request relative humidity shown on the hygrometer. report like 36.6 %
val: 94 %
